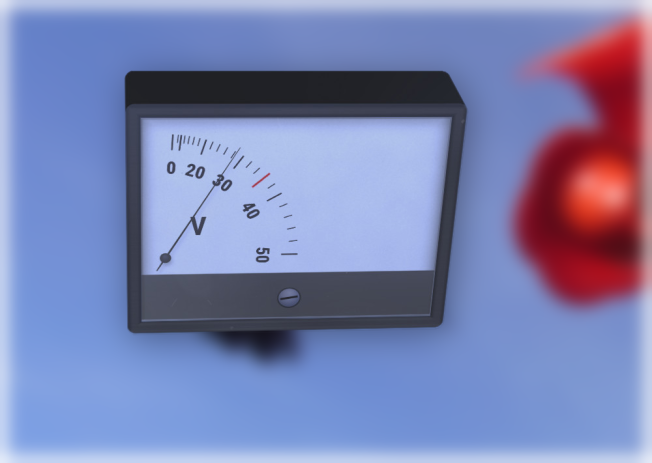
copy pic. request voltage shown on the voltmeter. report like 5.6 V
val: 28 V
